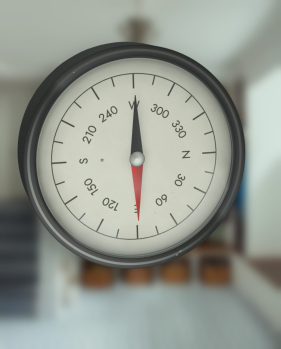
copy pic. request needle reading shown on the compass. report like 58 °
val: 90 °
